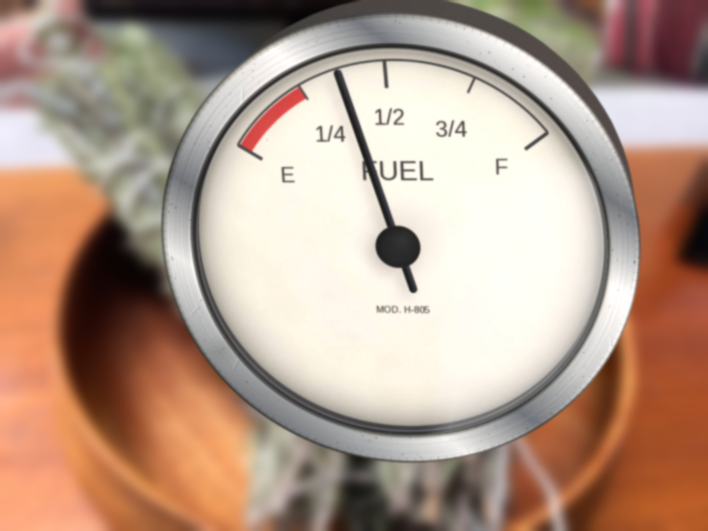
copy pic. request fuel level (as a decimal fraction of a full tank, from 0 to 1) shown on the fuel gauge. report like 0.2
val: 0.375
